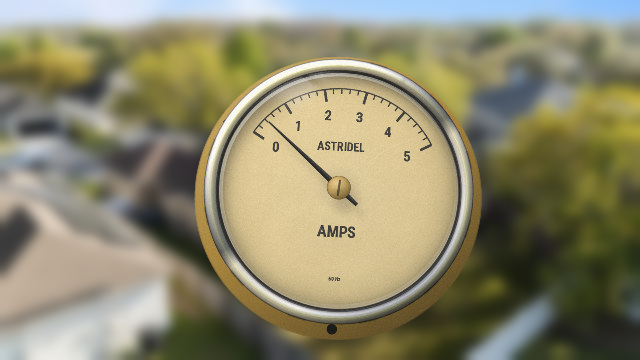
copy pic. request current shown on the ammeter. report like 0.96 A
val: 0.4 A
